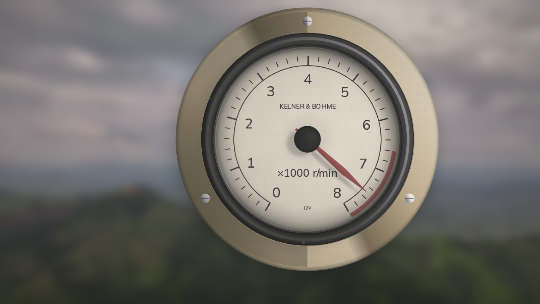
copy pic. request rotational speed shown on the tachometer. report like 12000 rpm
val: 7500 rpm
